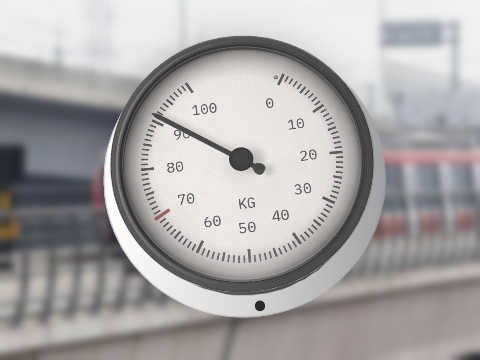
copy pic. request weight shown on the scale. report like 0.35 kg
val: 91 kg
